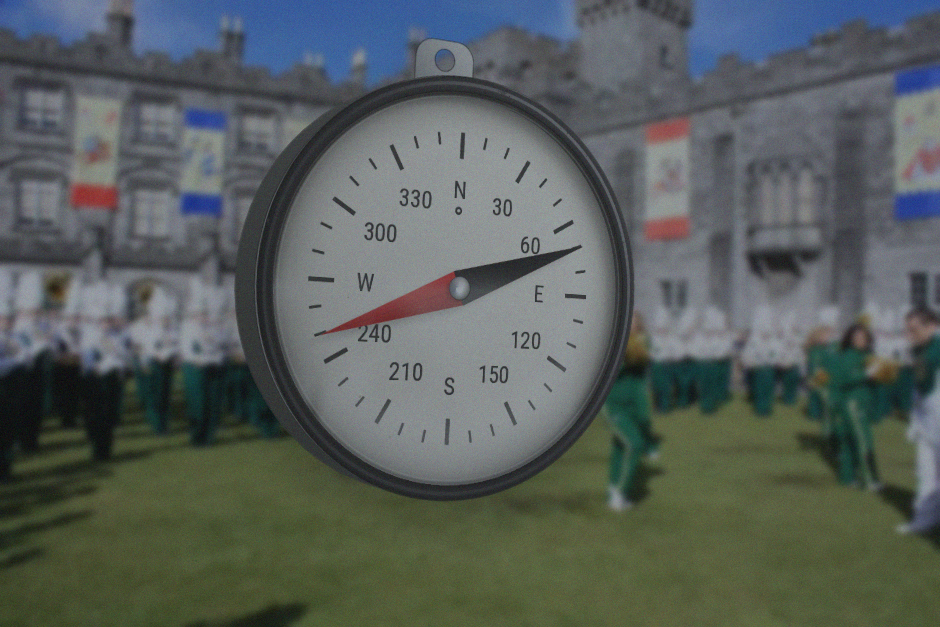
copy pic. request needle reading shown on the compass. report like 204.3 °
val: 250 °
